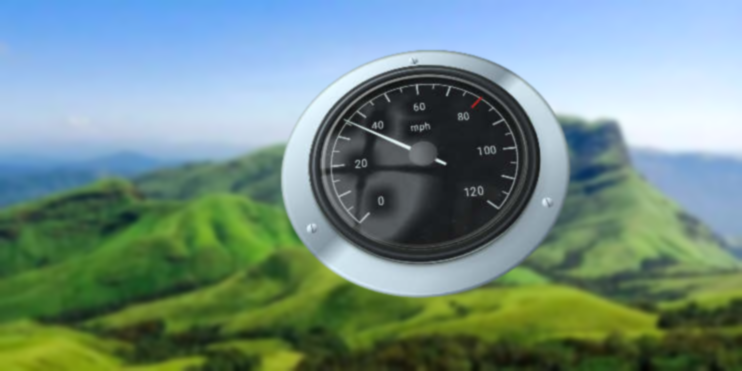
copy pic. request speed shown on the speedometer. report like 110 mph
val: 35 mph
